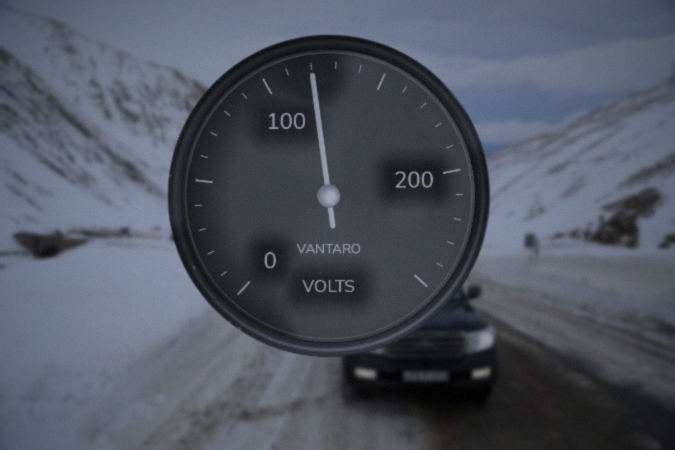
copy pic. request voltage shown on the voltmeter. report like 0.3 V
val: 120 V
